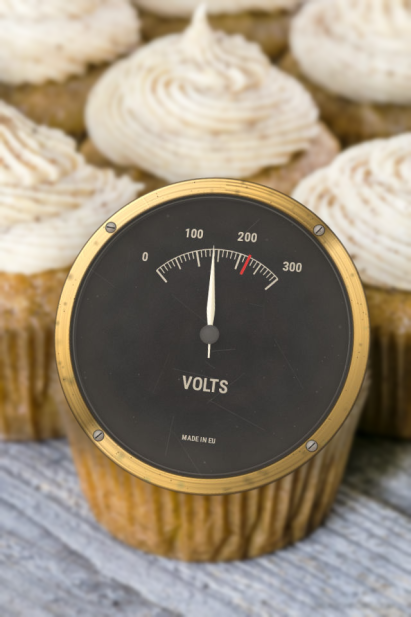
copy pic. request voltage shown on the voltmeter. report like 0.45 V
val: 140 V
